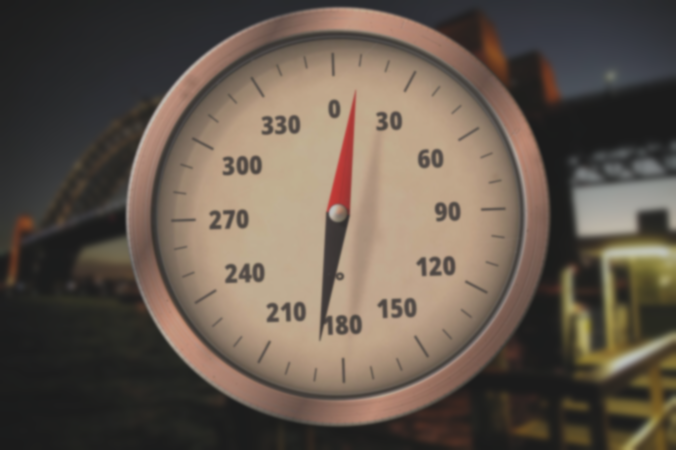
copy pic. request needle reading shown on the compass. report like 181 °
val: 10 °
